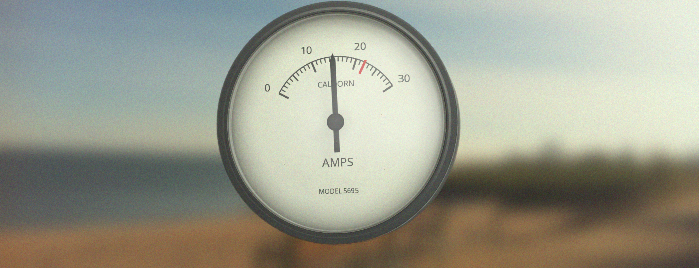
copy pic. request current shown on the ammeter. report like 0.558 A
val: 15 A
